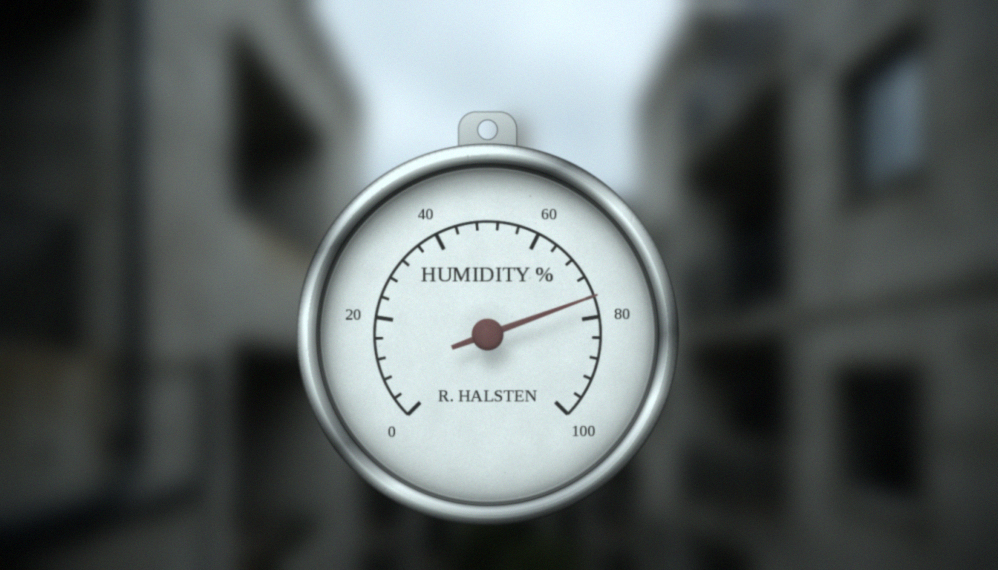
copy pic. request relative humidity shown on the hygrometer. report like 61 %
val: 76 %
